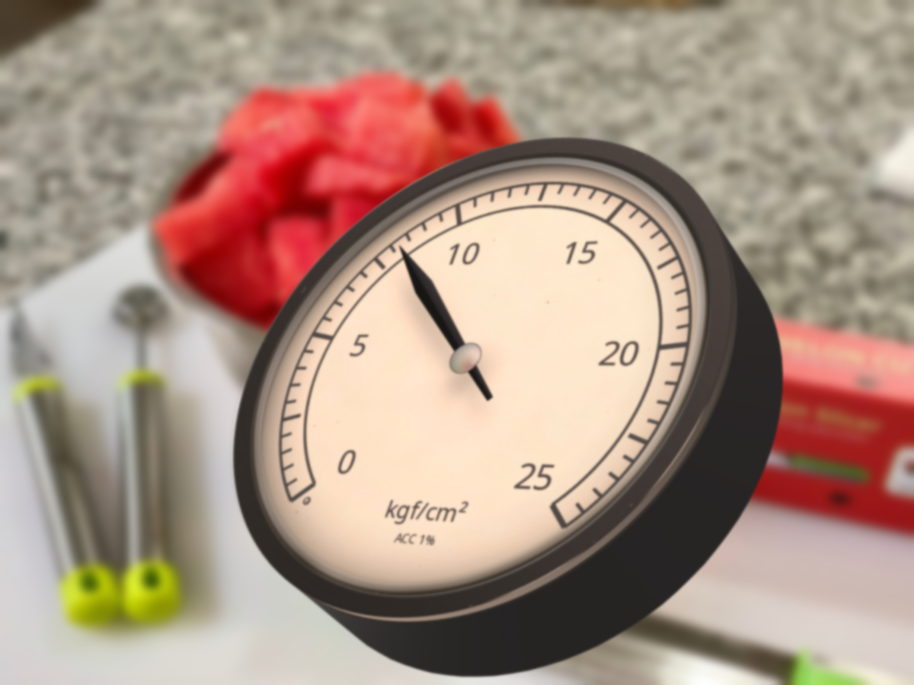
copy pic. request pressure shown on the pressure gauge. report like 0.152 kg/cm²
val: 8.25 kg/cm²
